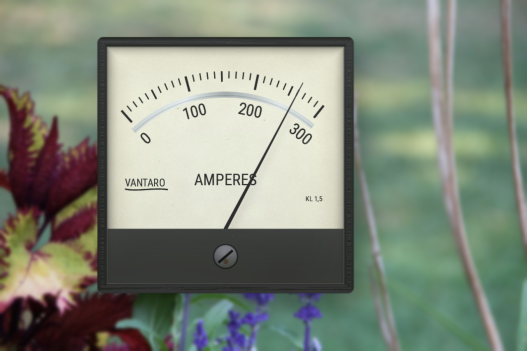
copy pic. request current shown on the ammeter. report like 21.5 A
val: 260 A
